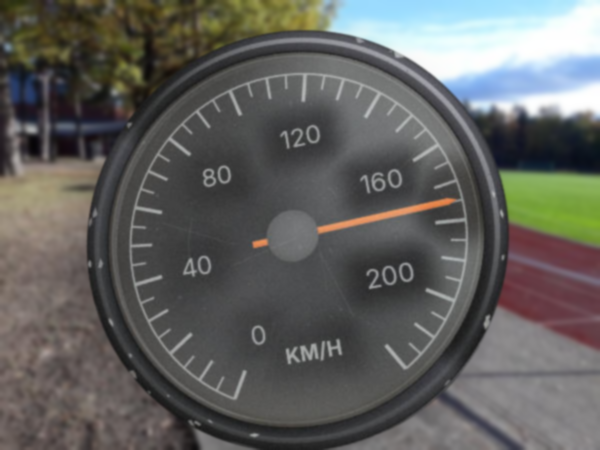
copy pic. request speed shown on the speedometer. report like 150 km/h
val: 175 km/h
